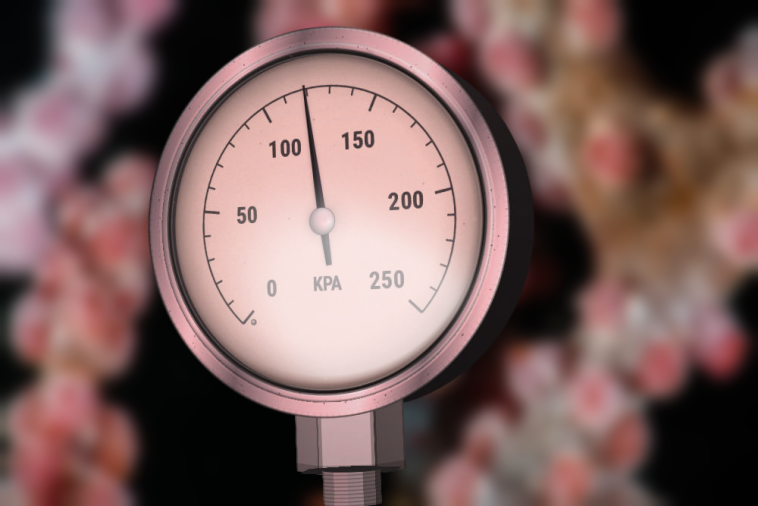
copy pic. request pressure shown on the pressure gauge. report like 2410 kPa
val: 120 kPa
